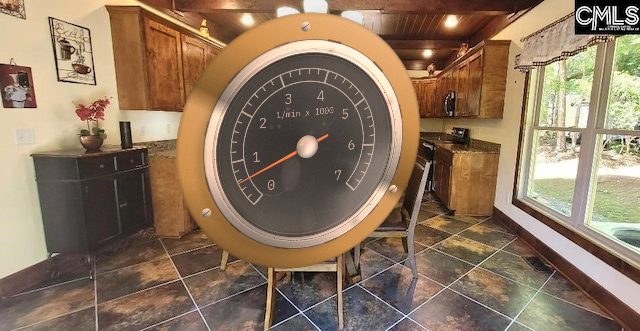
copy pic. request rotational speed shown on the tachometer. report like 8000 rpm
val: 600 rpm
